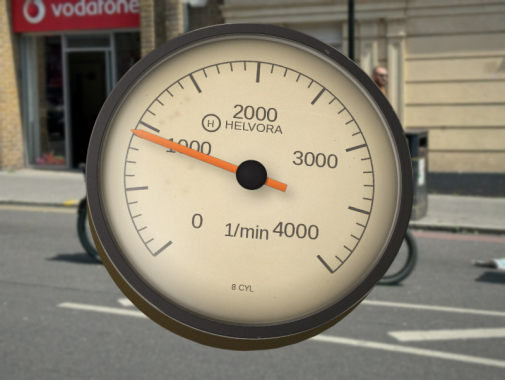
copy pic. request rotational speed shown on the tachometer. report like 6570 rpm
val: 900 rpm
